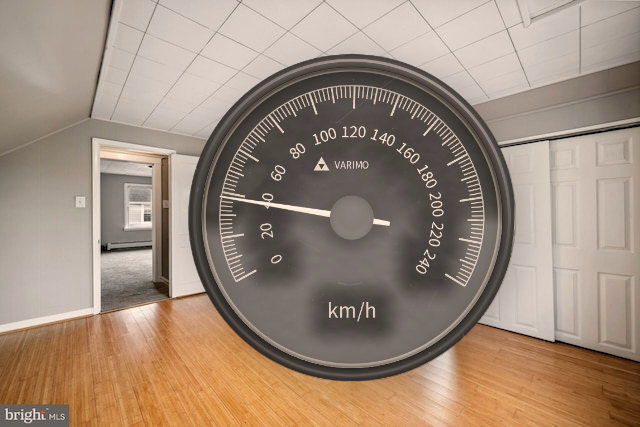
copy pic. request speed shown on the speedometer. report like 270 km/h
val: 38 km/h
